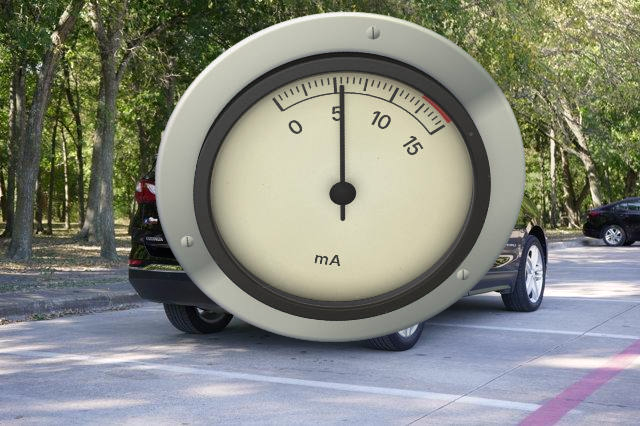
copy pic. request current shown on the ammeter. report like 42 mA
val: 5.5 mA
